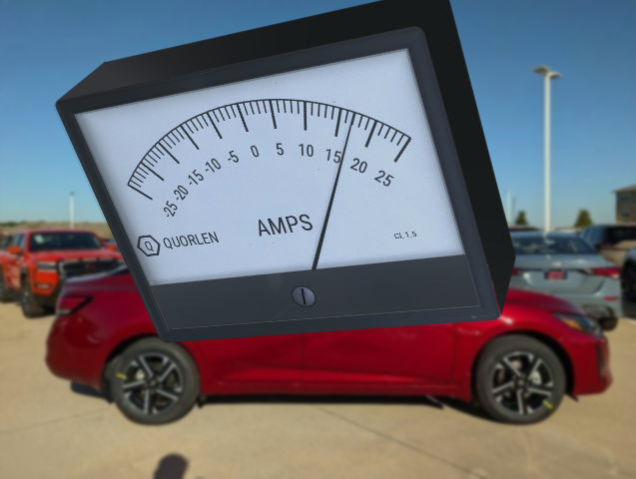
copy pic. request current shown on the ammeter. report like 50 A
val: 17 A
